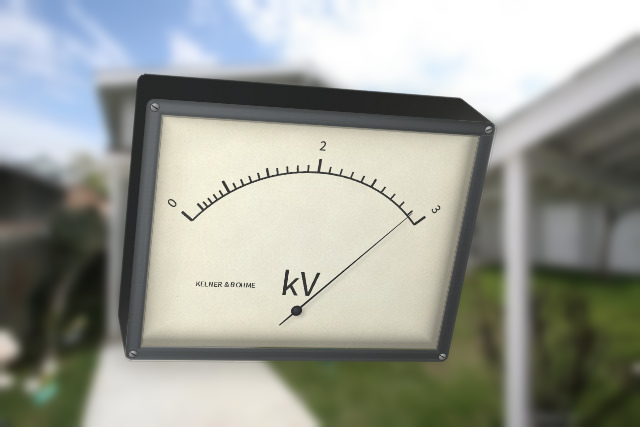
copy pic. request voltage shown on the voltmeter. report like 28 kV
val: 2.9 kV
